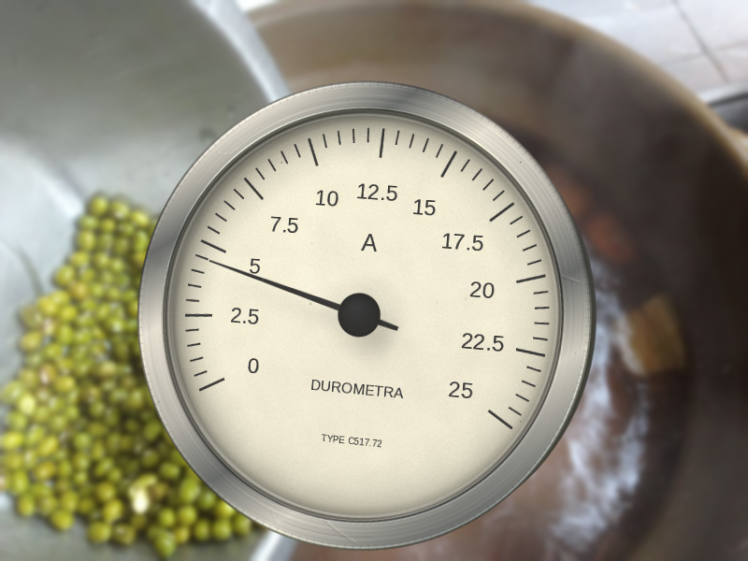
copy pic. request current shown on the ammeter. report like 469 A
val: 4.5 A
